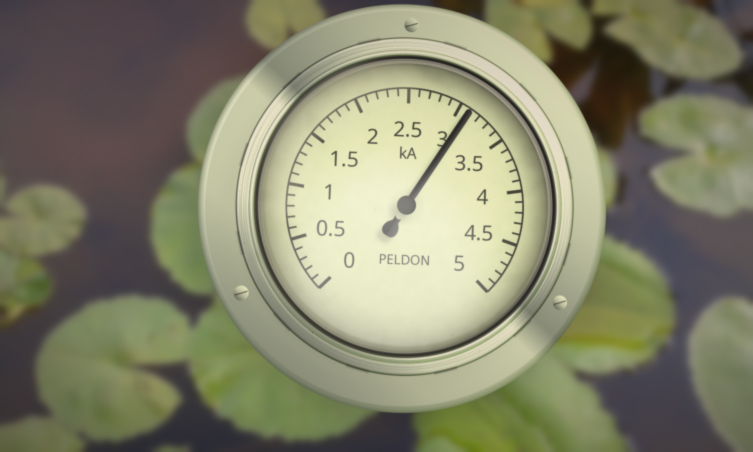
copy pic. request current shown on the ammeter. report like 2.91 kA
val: 3.1 kA
